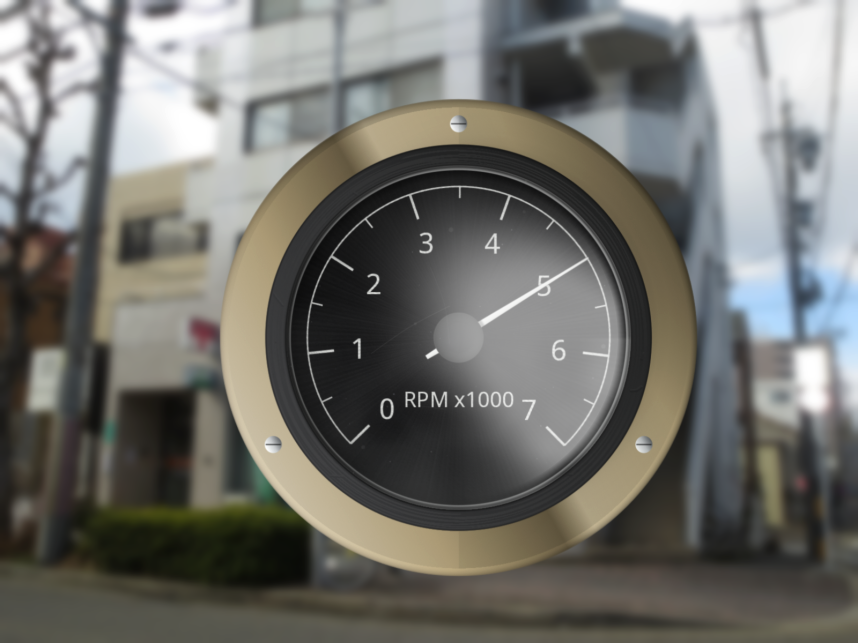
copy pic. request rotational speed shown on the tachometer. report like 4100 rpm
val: 5000 rpm
